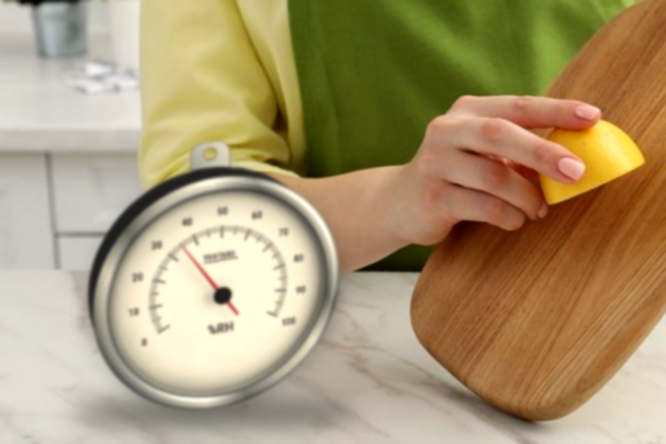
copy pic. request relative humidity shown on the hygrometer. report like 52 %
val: 35 %
